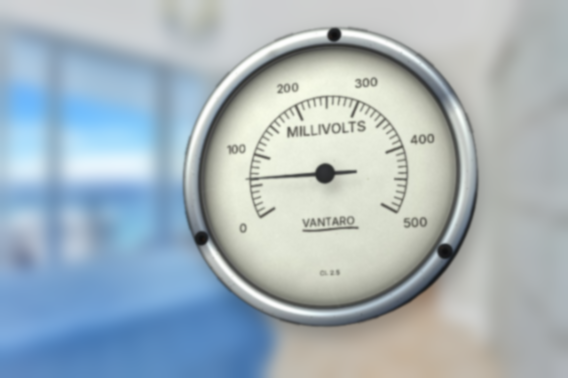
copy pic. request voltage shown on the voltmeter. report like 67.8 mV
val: 60 mV
